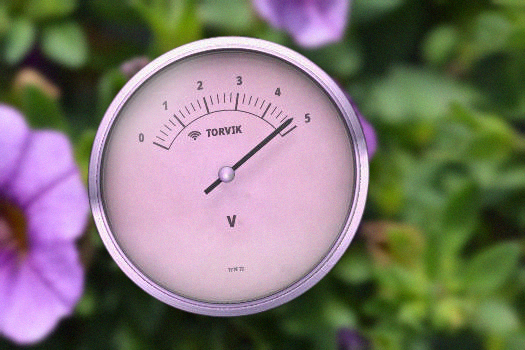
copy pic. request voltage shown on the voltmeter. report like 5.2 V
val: 4.8 V
